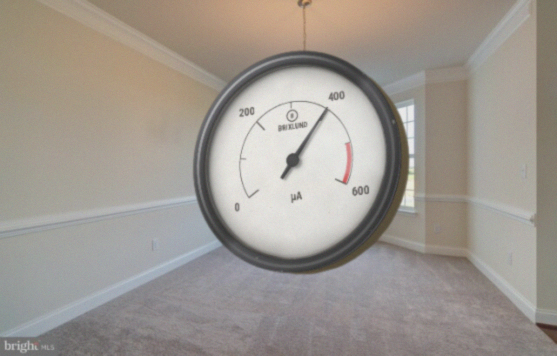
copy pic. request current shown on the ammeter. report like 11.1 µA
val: 400 µA
